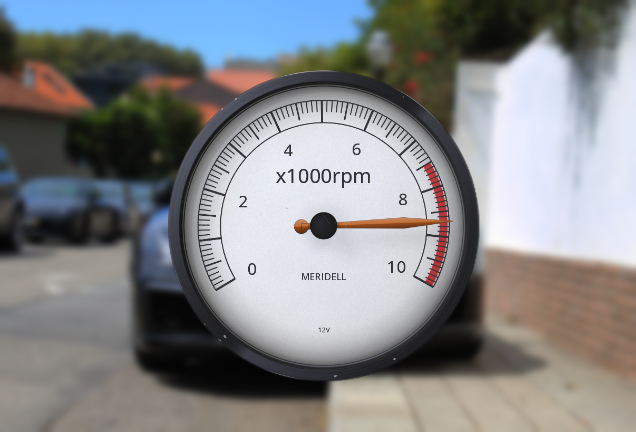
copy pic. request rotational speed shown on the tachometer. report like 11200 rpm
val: 8700 rpm
